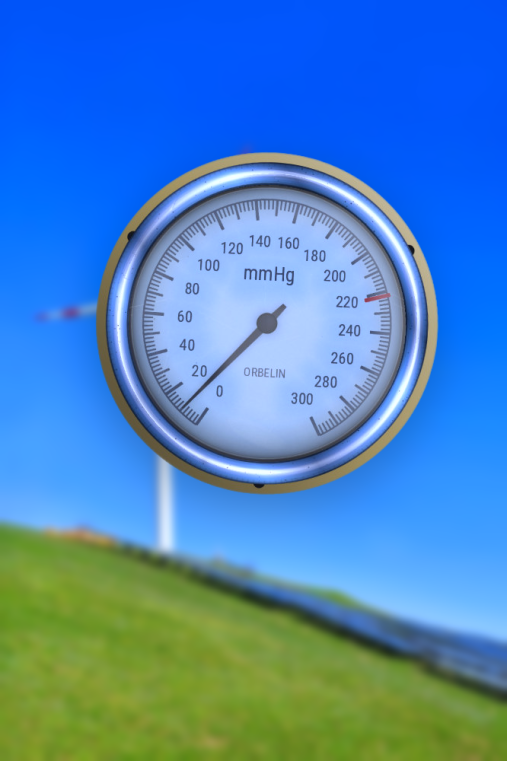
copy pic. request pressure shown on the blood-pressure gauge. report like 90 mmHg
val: 10 mmHg
